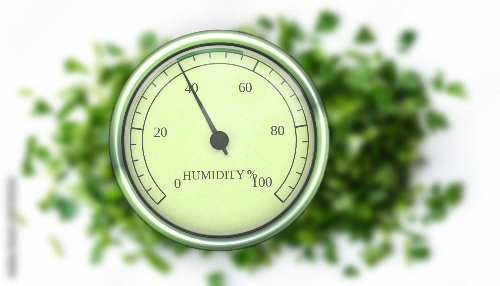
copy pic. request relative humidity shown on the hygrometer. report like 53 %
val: 40 %
